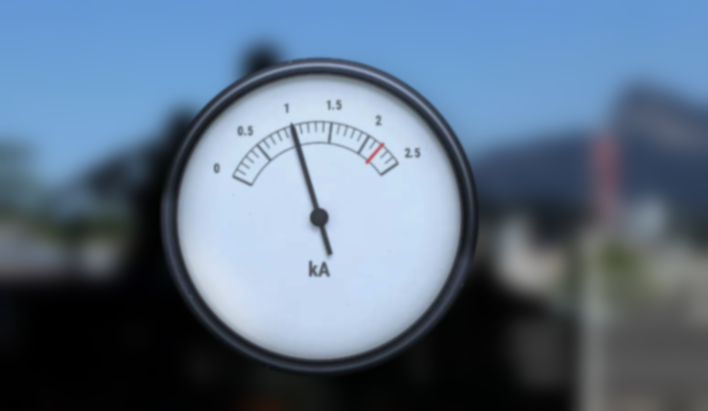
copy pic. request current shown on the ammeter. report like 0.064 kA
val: 1 kA
